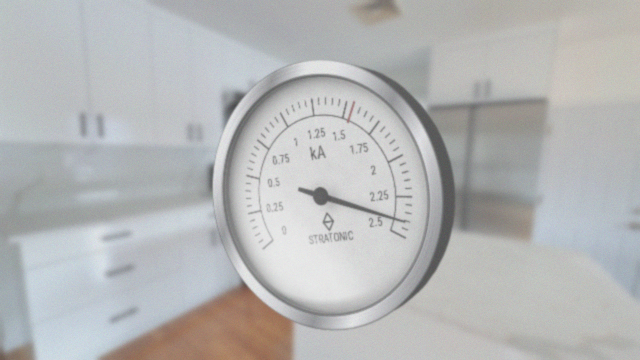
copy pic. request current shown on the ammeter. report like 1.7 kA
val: 2.4 kA
